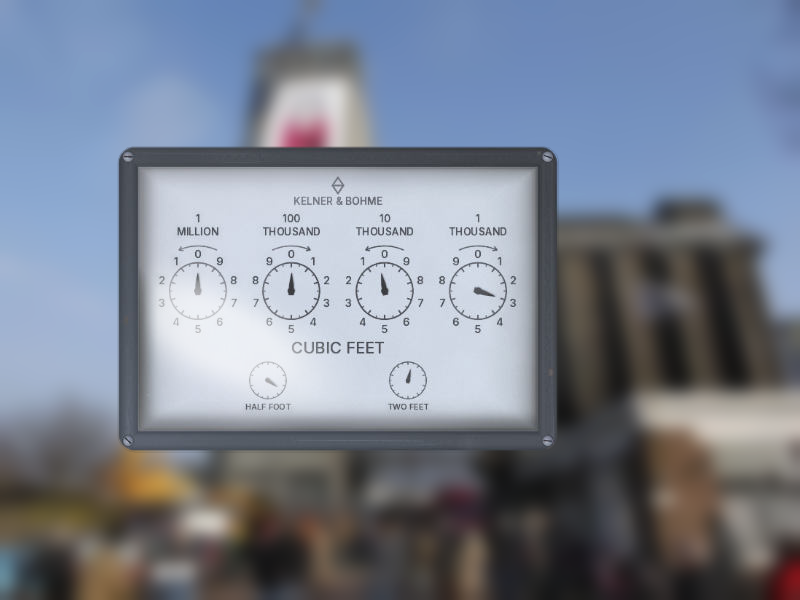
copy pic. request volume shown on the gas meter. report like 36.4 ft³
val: 300 ft³
